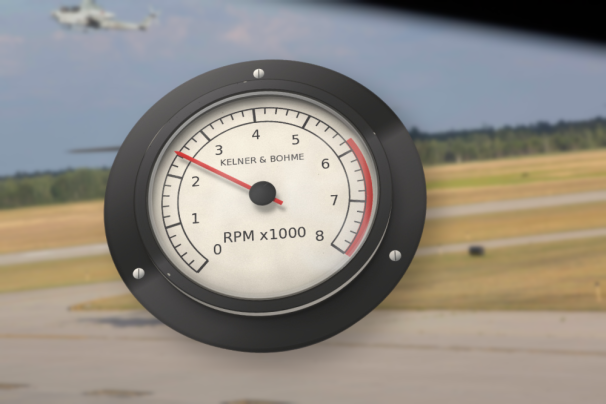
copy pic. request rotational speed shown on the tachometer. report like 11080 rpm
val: 2400 rpm
